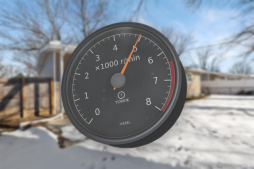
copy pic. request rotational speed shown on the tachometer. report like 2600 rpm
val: 5000 rpm
